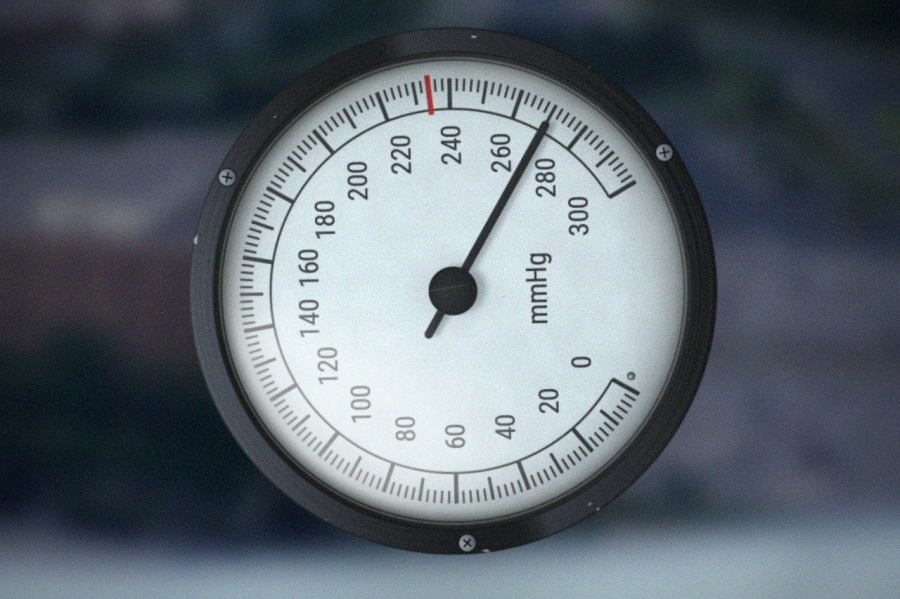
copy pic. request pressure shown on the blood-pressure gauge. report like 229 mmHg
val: 270 mmHg
